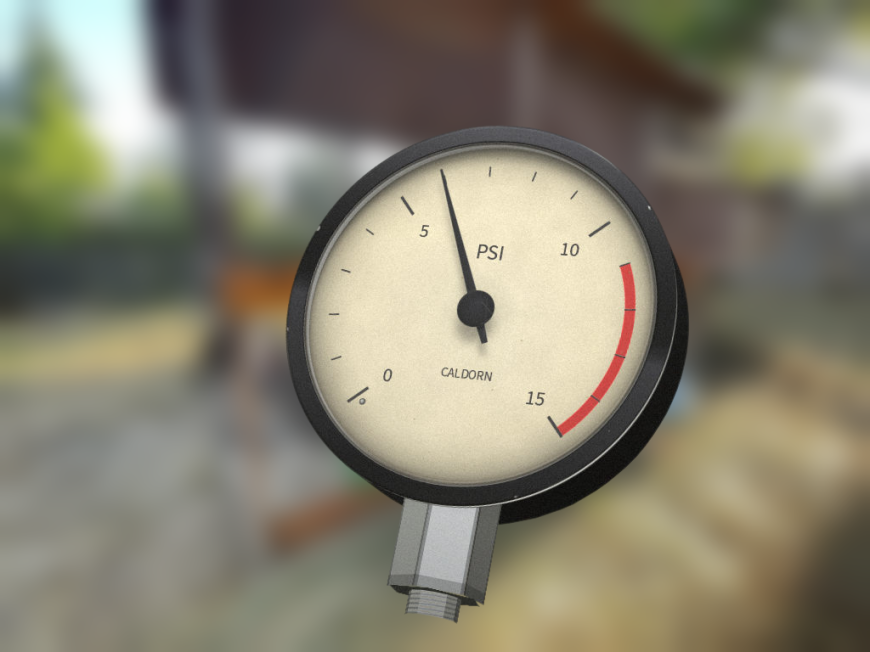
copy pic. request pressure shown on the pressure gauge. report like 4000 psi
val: 6 psi
